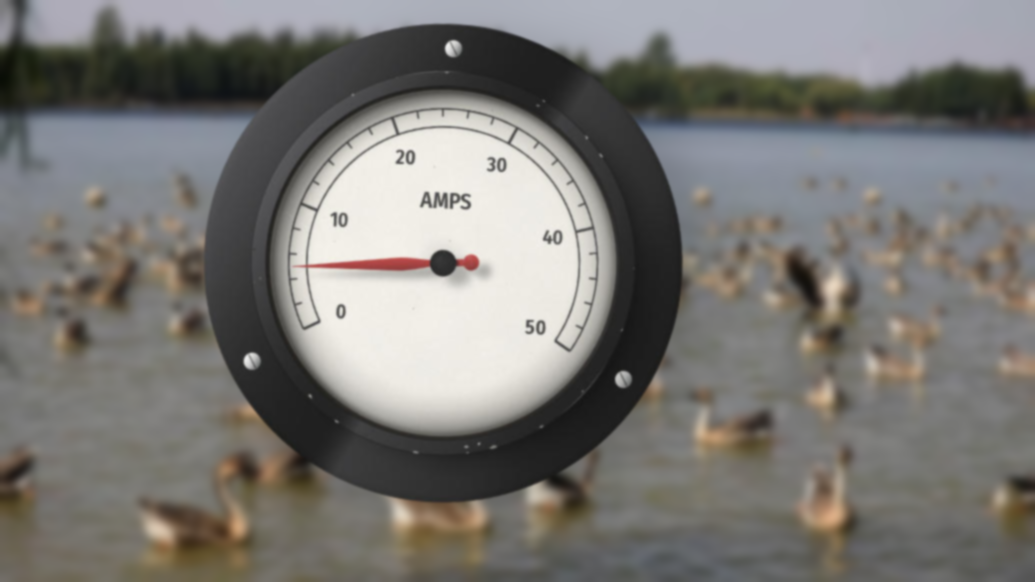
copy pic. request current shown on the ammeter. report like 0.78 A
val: 5 A
